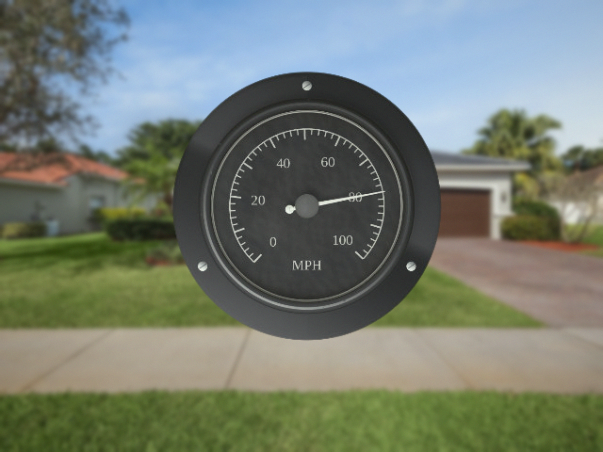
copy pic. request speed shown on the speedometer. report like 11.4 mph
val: 80 mph
